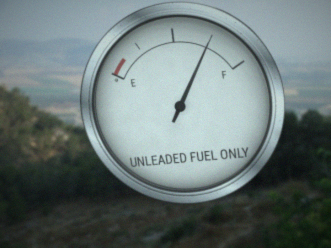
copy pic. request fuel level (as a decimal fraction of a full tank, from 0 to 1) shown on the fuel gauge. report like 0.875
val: 0.75
